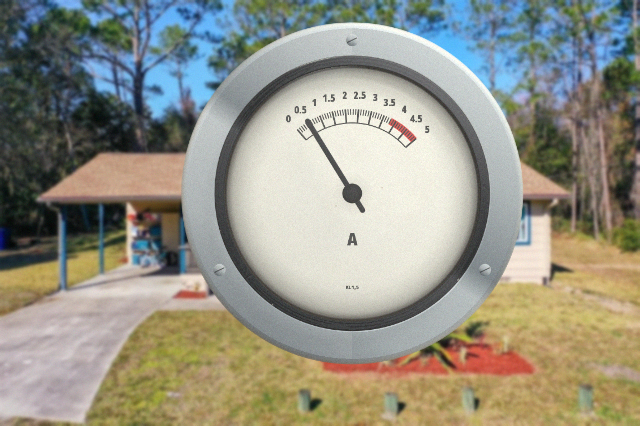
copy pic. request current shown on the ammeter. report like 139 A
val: 0.5 A
